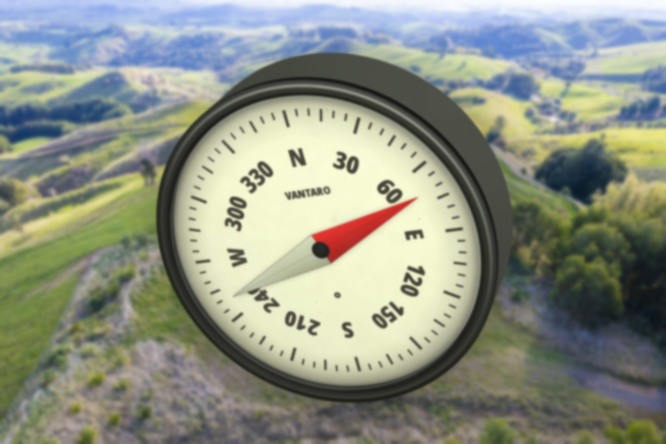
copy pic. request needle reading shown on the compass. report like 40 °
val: 70 °
